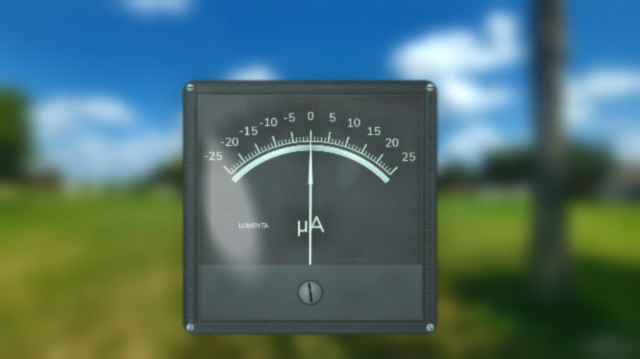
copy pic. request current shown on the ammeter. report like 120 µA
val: 0 µA
